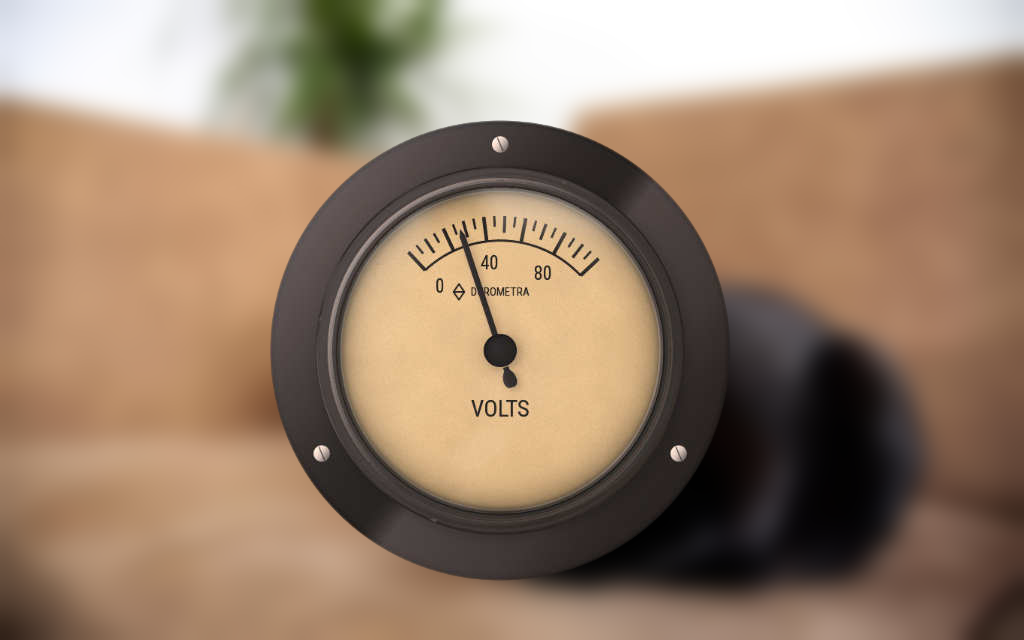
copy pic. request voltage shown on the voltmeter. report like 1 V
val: 27.5 V
